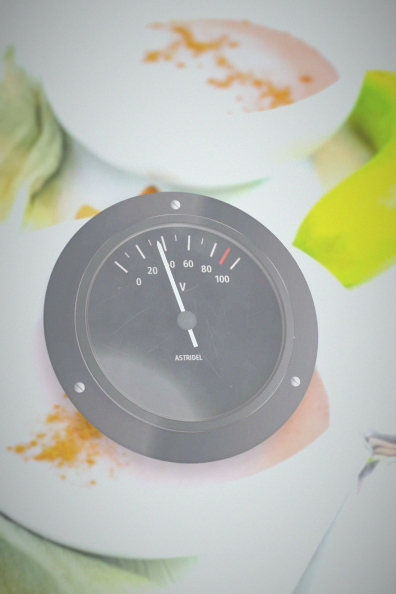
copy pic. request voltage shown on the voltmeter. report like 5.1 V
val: 35 V
